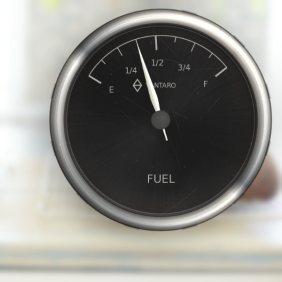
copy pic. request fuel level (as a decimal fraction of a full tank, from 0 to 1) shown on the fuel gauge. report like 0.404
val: 0.375
